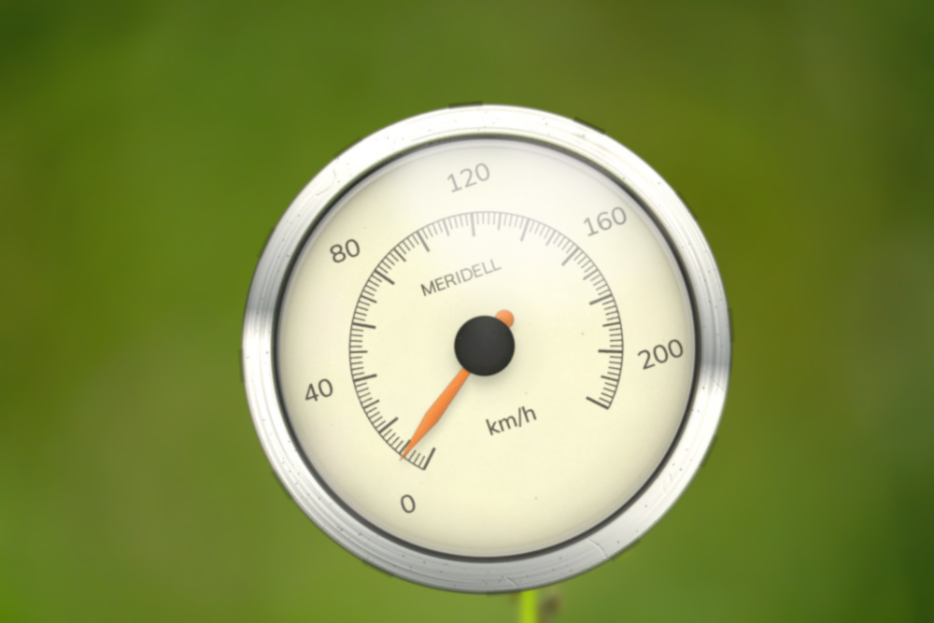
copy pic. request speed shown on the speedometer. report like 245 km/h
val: 8 km/h
